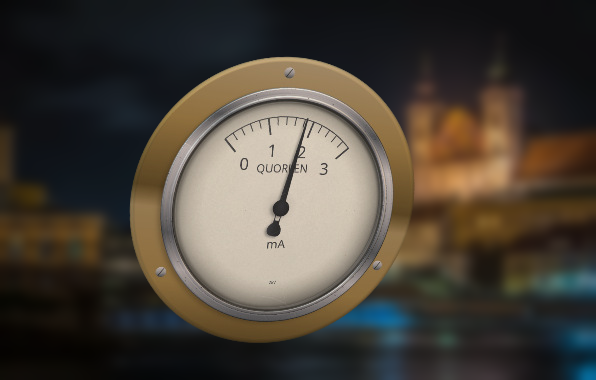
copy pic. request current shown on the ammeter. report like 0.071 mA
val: 1.8 mA
